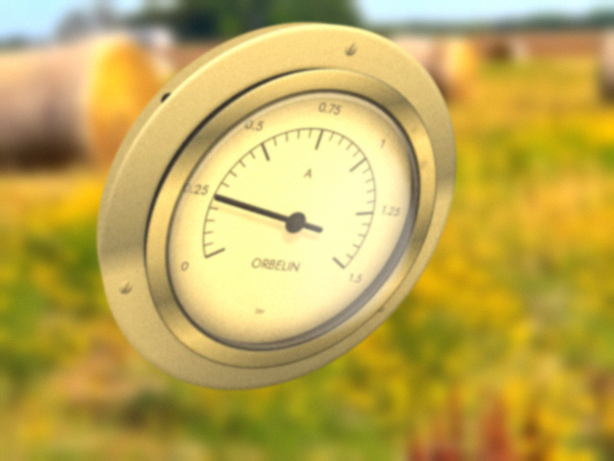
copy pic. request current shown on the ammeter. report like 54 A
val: 0.25 A
